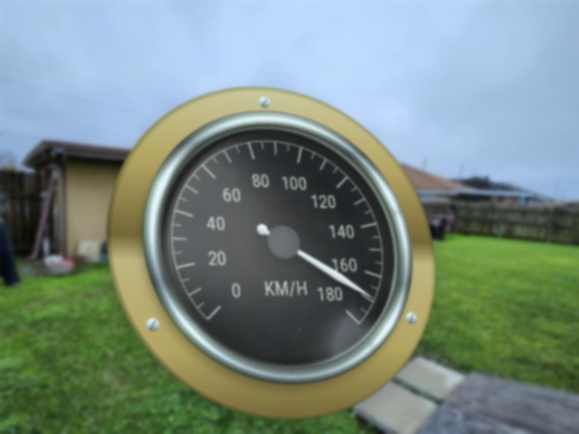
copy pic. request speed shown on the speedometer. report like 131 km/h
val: 170 km/h
